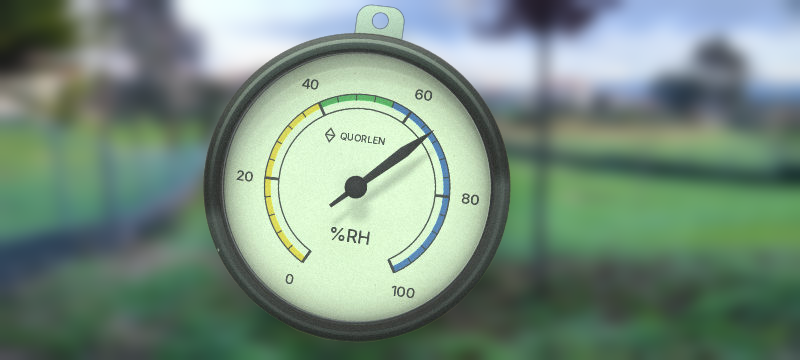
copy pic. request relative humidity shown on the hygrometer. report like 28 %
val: 66 %
